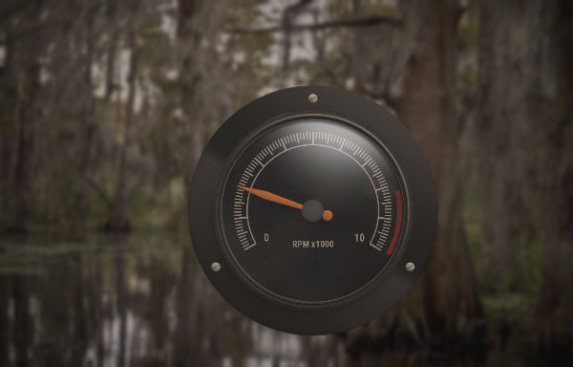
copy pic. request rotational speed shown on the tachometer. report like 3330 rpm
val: 2000 rpm
